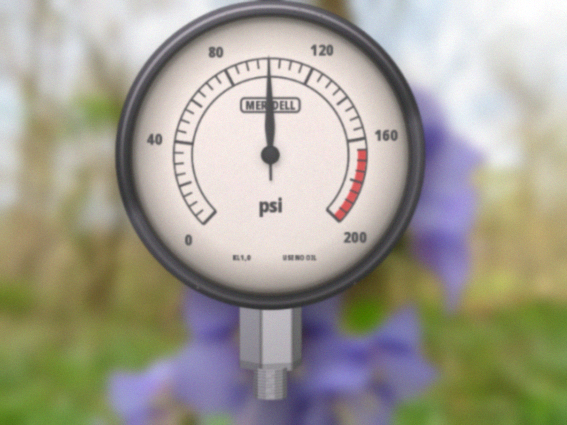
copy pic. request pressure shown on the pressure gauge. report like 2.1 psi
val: 100 psi
